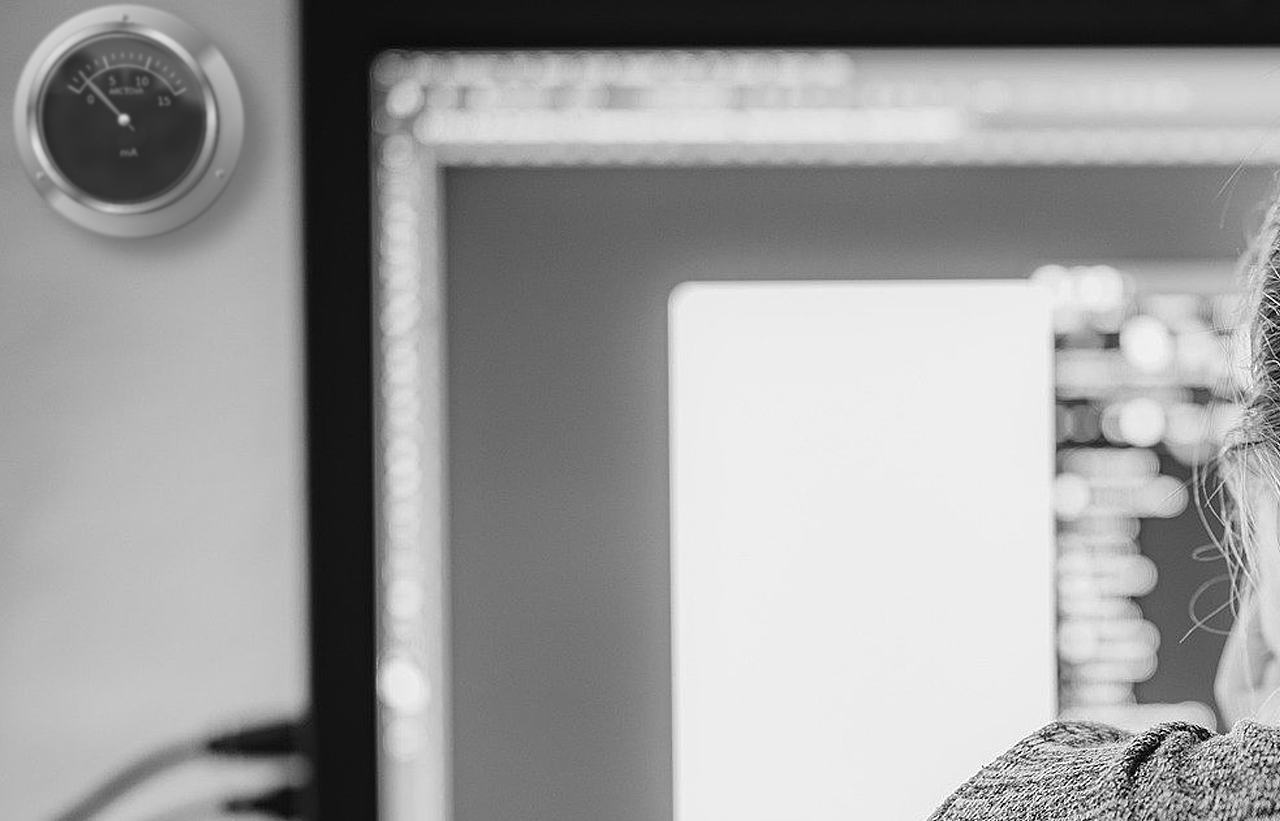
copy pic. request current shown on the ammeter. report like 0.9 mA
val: 2 mA
